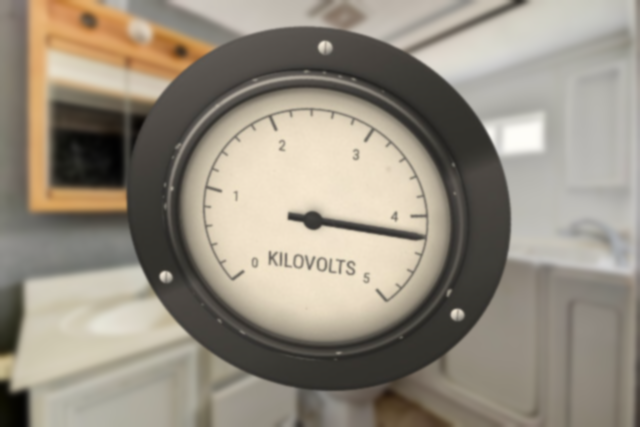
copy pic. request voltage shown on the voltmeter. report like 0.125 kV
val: 4.2 kV
